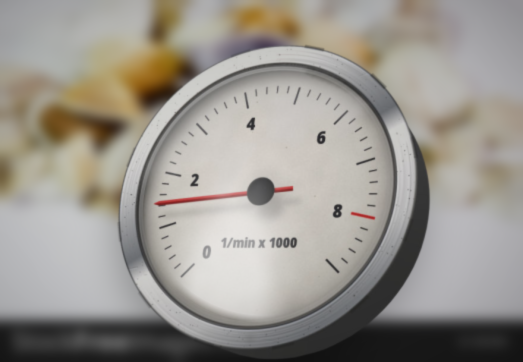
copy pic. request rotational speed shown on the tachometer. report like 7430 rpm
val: 1400 rpm
